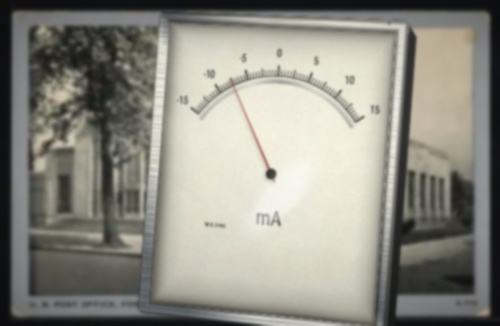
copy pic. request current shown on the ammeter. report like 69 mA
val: -7.5 mA
